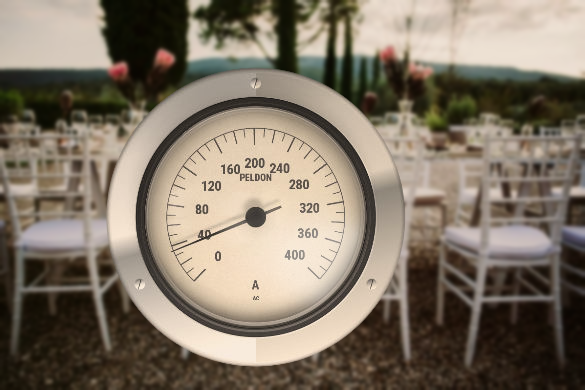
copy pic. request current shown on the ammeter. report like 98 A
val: 35 A
